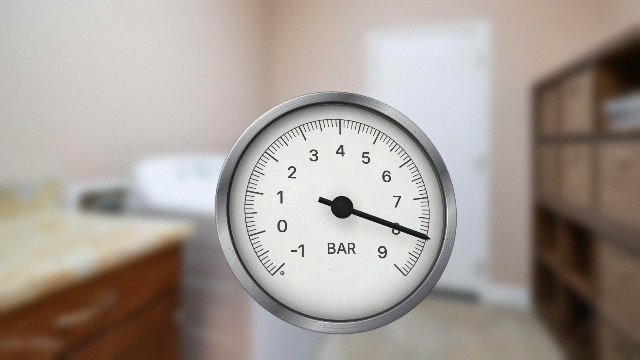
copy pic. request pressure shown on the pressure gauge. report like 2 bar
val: 8 bar
